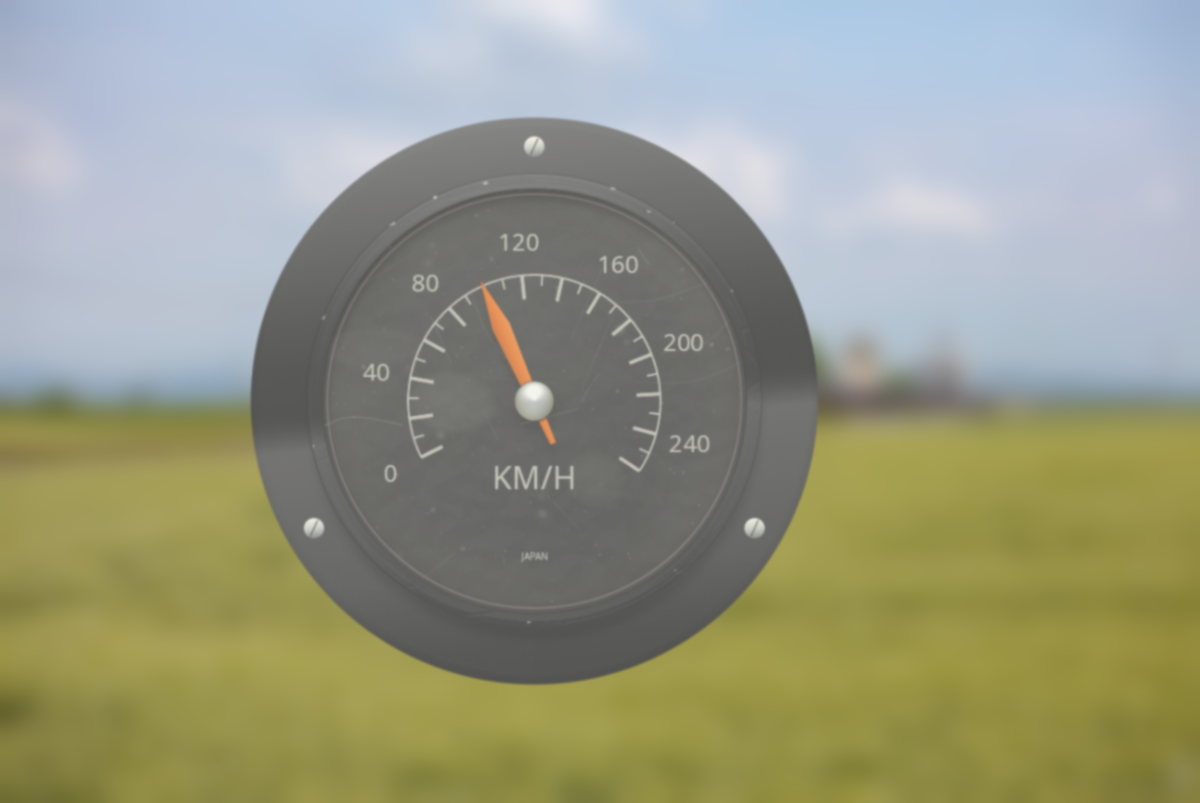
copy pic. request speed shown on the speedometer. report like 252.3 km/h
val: 100 km/h
